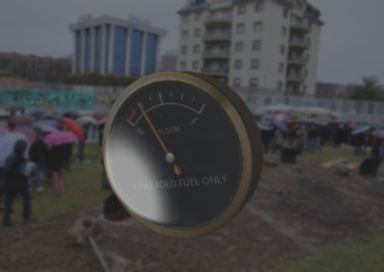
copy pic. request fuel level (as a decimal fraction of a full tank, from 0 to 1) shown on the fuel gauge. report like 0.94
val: 0.25
